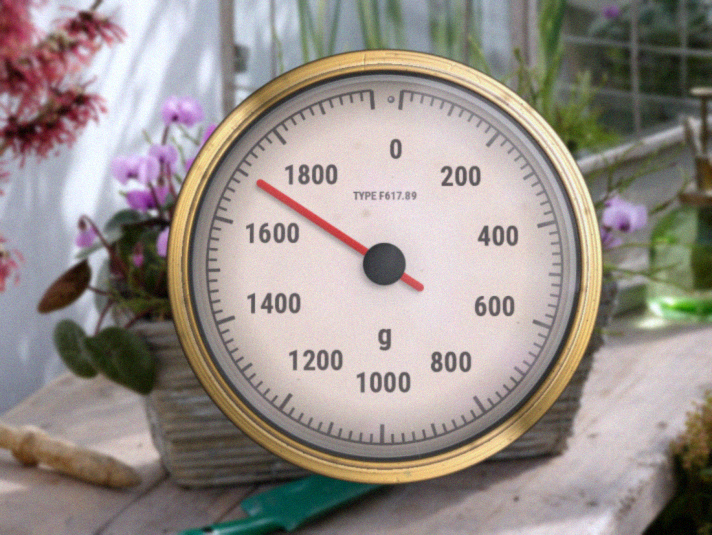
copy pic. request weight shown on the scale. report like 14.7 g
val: 1700 g
